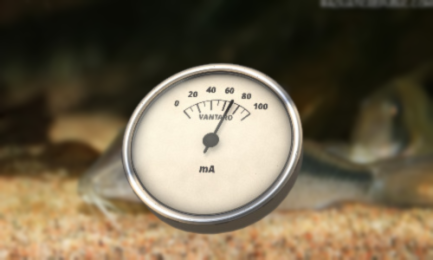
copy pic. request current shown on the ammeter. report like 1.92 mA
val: 70 mA
